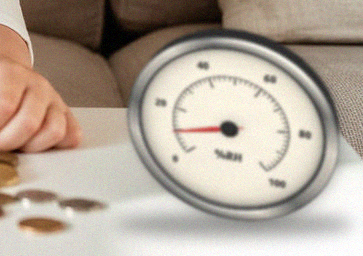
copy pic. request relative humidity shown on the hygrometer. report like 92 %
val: 10 %
